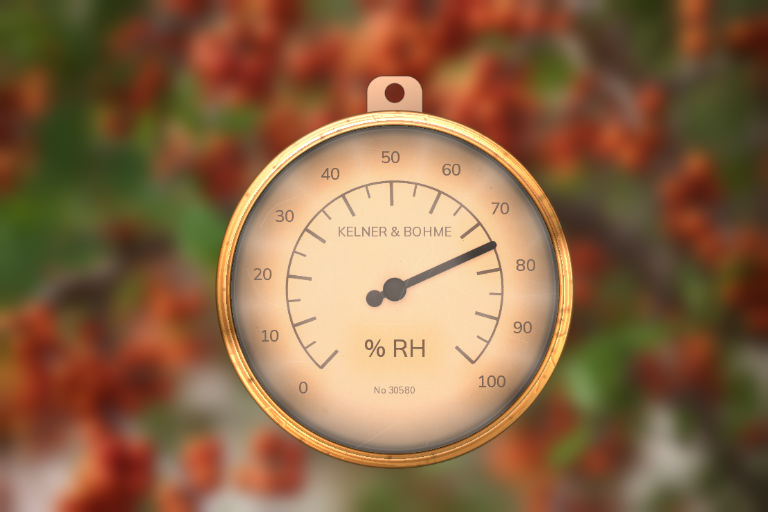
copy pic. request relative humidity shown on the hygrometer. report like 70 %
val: 75 %
